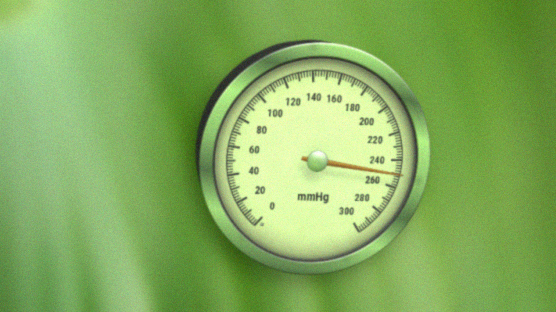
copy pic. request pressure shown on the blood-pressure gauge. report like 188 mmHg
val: 250 mmHg
